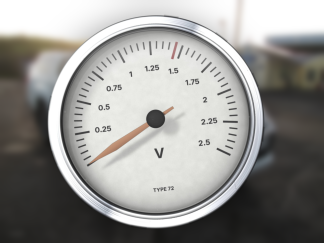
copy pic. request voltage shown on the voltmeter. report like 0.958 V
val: 0 V
